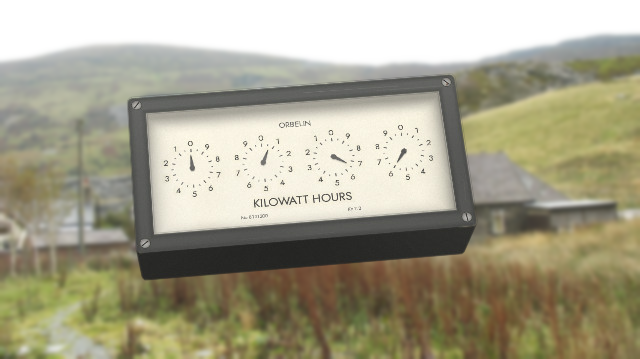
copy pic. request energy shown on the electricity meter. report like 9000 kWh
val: 66 kWh
